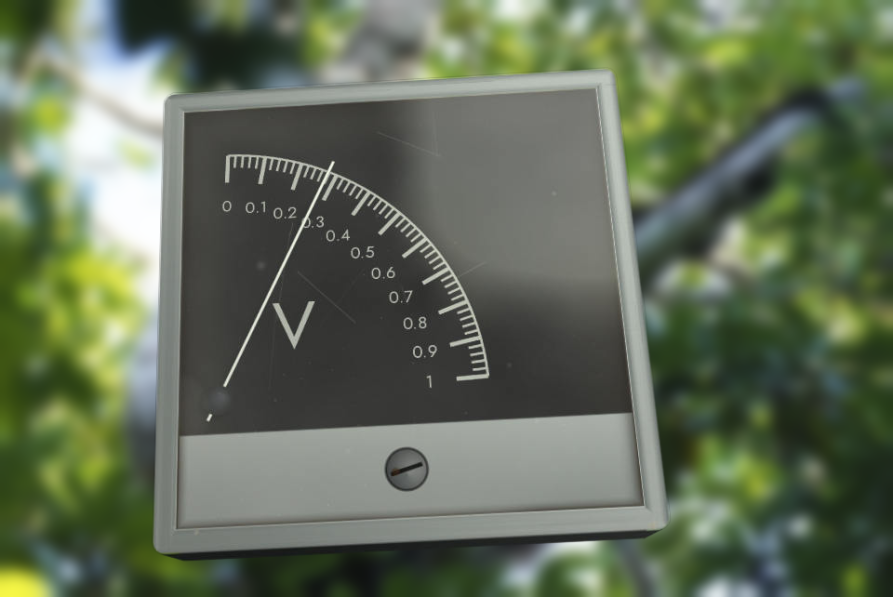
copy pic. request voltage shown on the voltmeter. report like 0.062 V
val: 0.28 V
